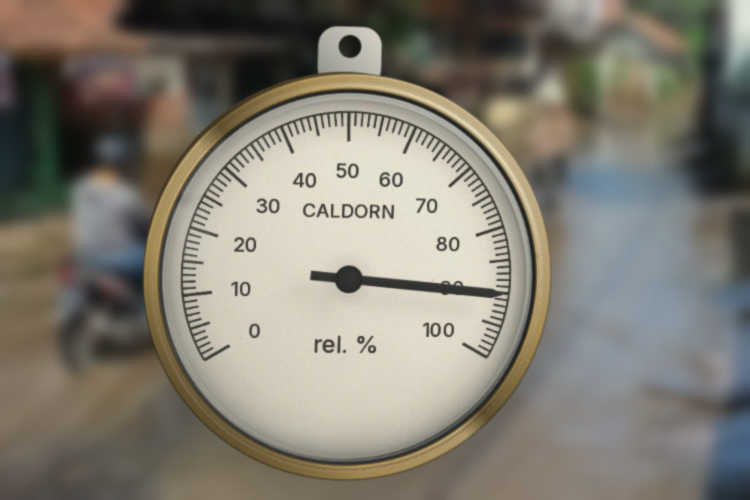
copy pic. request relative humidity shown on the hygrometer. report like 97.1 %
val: 90 %
